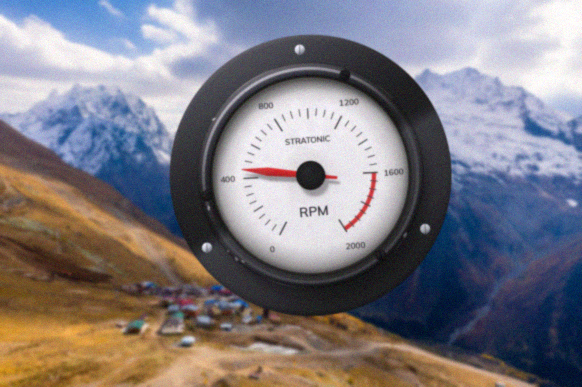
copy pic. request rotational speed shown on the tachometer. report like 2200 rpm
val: 450 rpm
